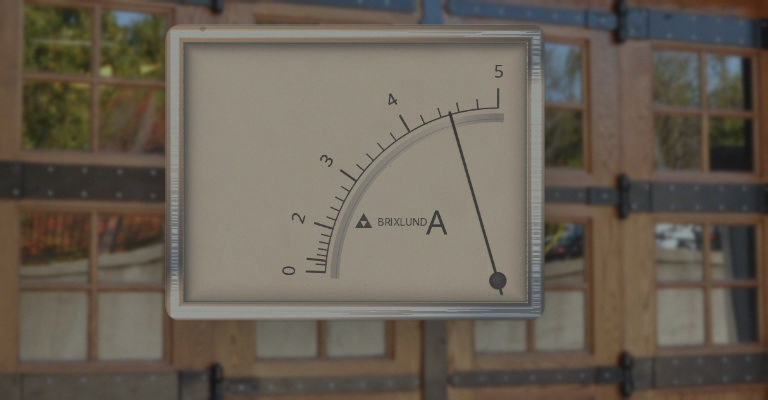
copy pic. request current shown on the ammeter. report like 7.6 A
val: 4.5 A
